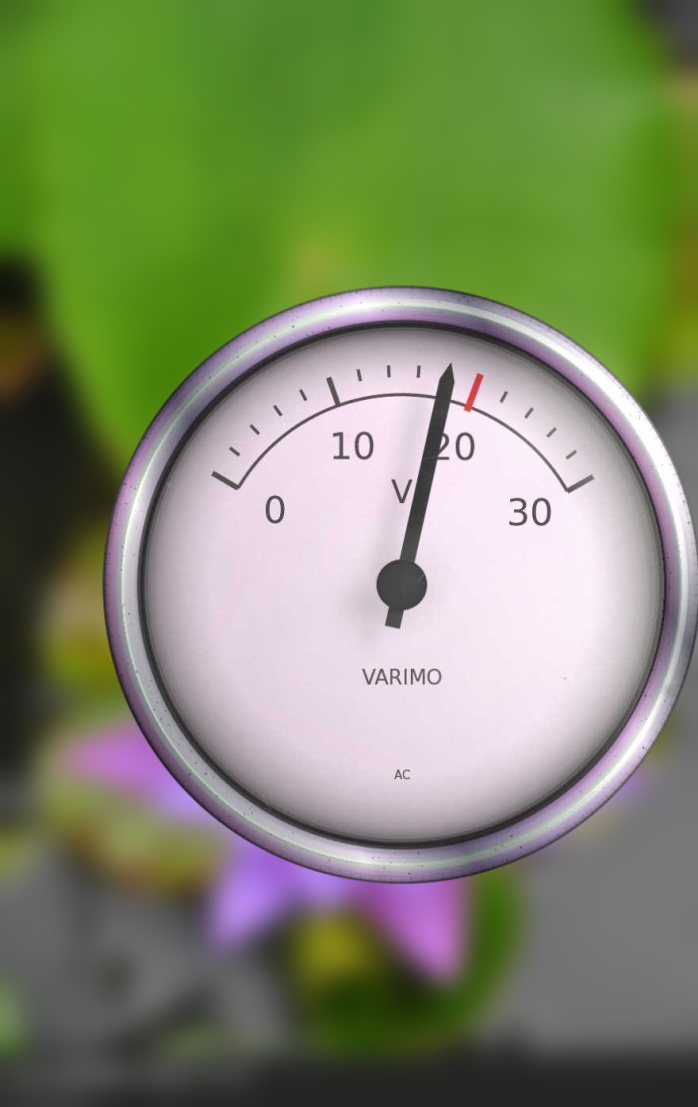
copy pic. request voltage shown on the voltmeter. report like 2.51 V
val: 18 V
